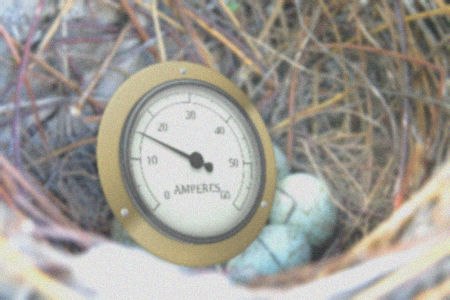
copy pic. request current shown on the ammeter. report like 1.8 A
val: 15 A
